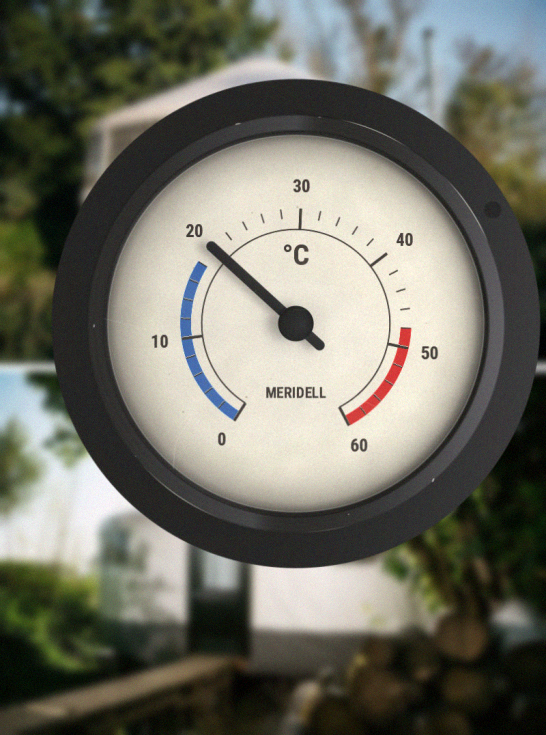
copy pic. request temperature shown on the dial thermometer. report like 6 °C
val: 20 °C
